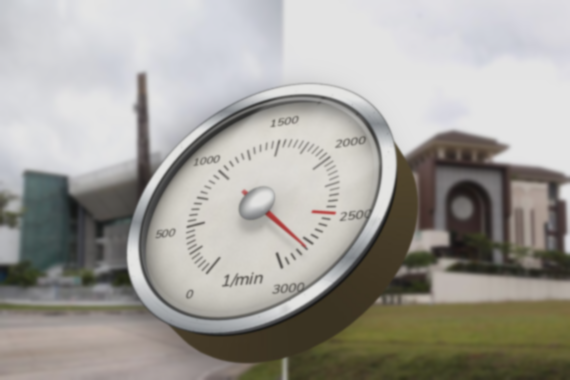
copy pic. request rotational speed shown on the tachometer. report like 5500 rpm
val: 2800 rpm
